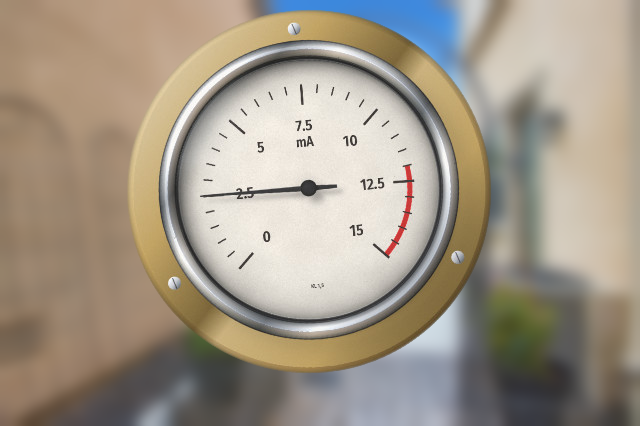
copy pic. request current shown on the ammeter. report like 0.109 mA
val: 2.5 mA
